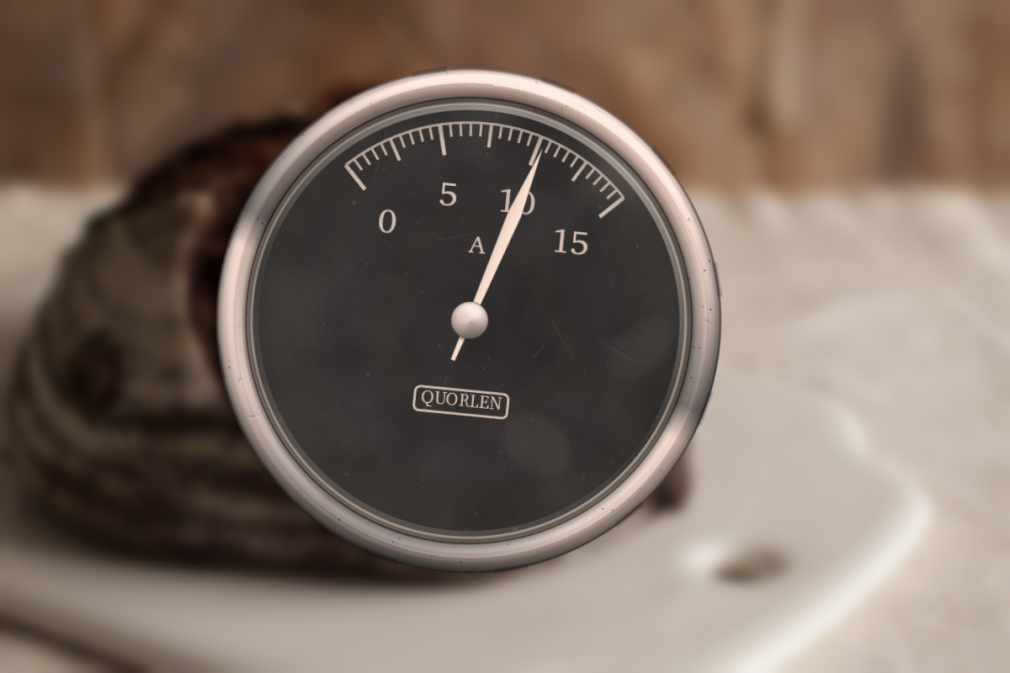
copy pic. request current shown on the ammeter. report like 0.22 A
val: 10.25 A
